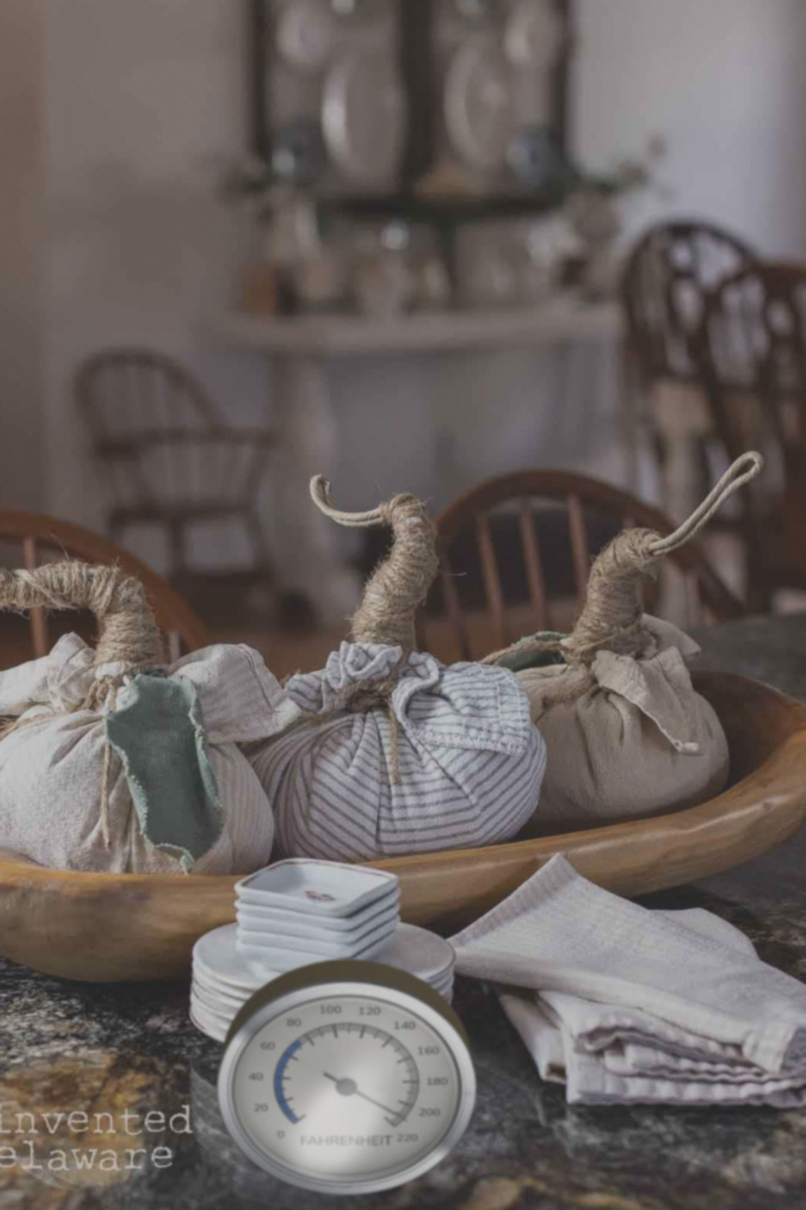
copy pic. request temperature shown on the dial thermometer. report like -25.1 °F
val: 210 °F
